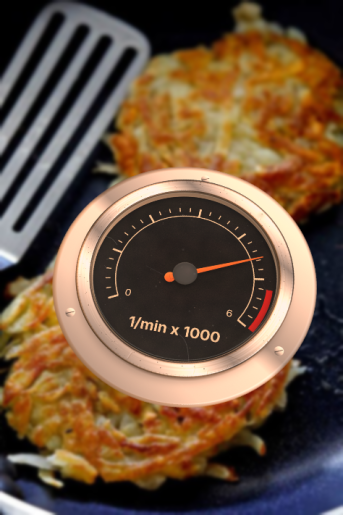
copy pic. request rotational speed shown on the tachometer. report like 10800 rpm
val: 4600 rpm
